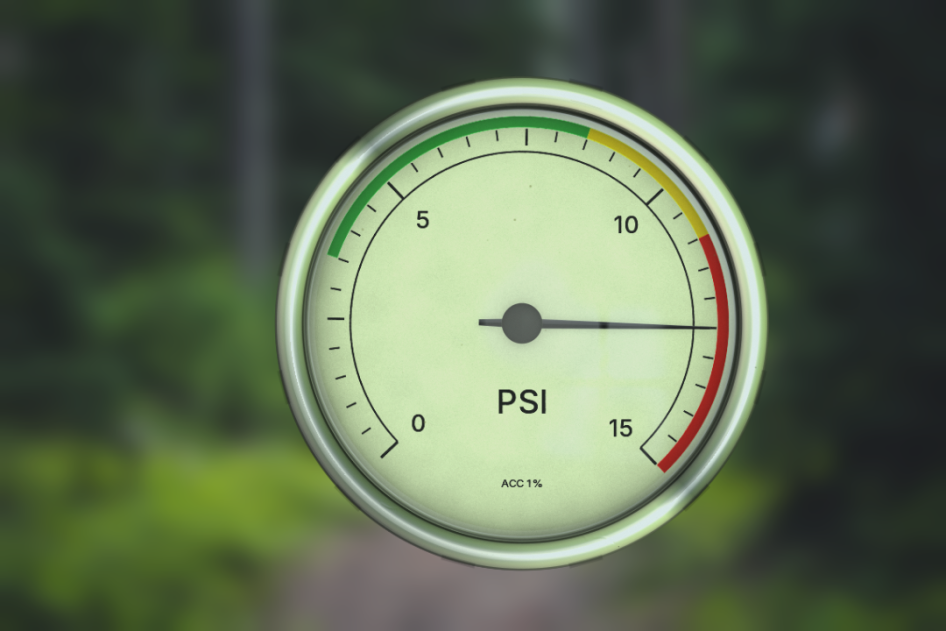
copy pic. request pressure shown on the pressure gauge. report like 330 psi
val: 12.5 psi
